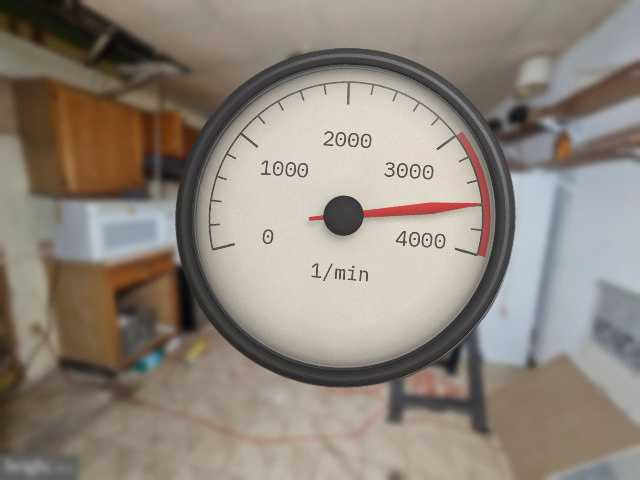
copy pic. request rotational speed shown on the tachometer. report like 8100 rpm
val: 3600 rpm
